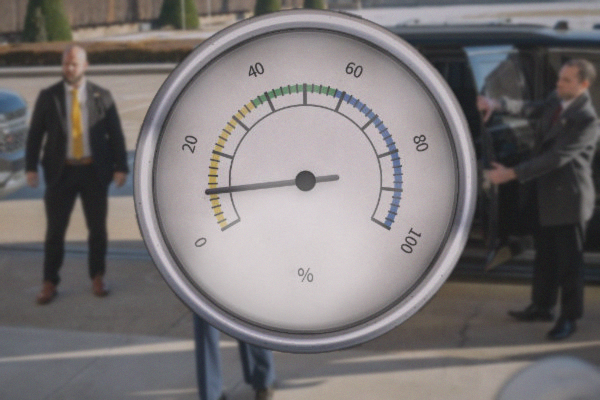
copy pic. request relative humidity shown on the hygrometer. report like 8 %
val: 10 %
